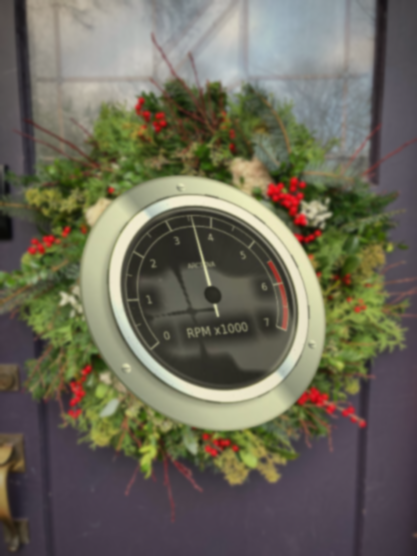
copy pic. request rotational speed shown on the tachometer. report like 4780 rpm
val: 3500 rpm
